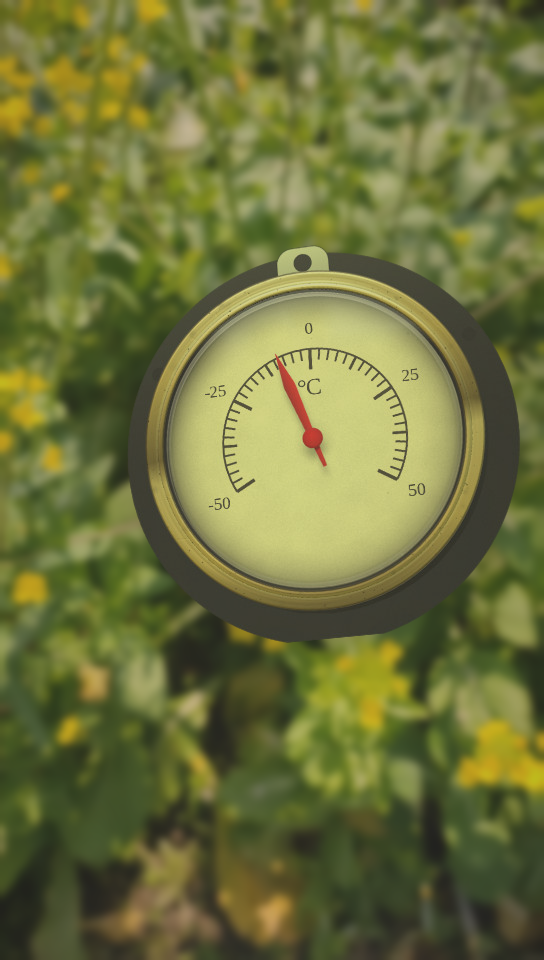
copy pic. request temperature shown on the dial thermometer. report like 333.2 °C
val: -8.75 °C
